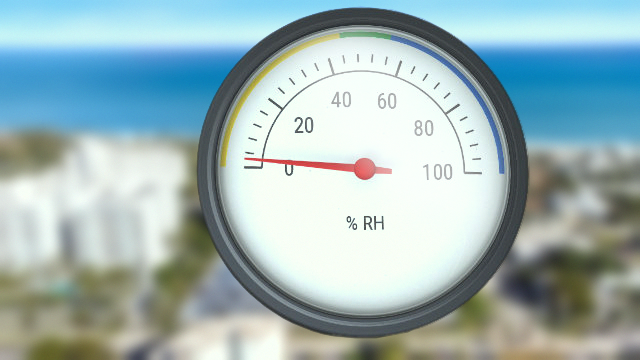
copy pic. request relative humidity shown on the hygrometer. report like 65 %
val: 2 %
